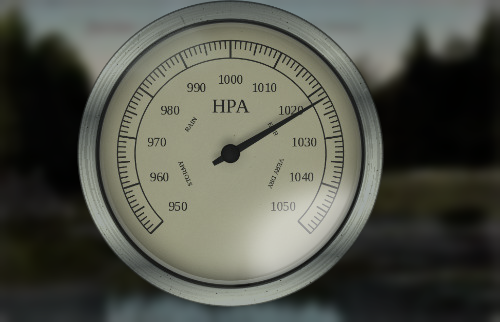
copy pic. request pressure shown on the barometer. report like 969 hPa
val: 1022 hPa
